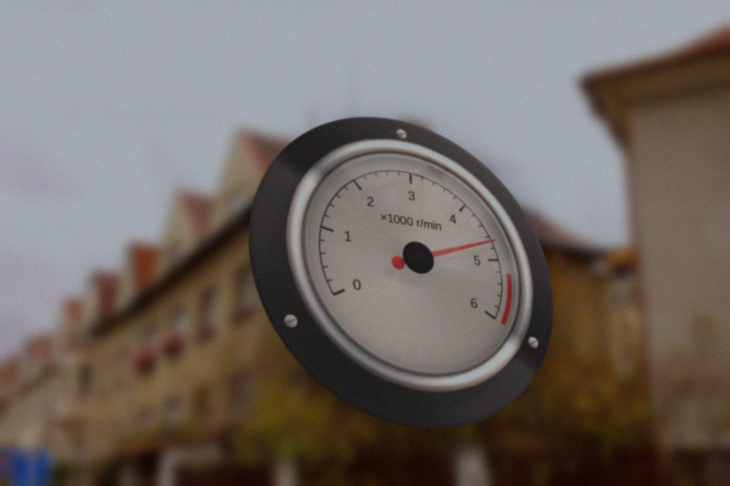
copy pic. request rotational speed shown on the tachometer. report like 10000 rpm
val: 4700 rpm
